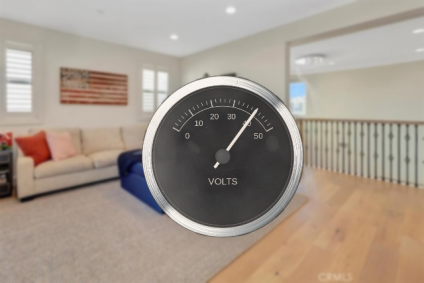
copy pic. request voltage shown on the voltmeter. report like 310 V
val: 40 V
